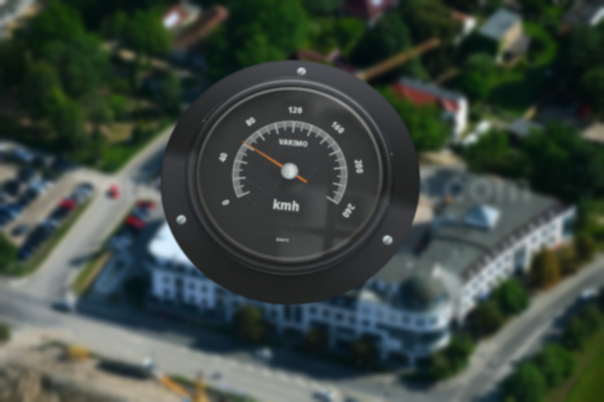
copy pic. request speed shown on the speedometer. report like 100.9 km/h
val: 60 km/h
